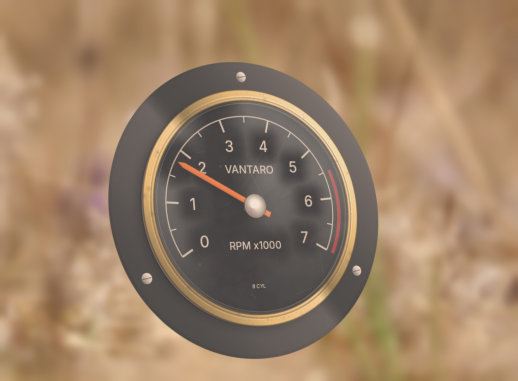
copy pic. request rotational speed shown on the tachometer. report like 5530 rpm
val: 1750 rpm
